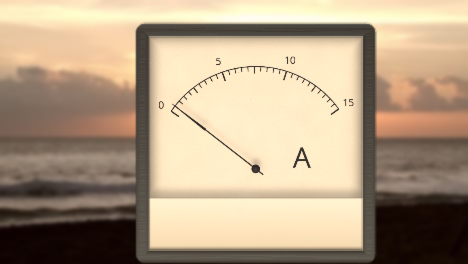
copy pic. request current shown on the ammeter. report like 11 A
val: 0.5 A
